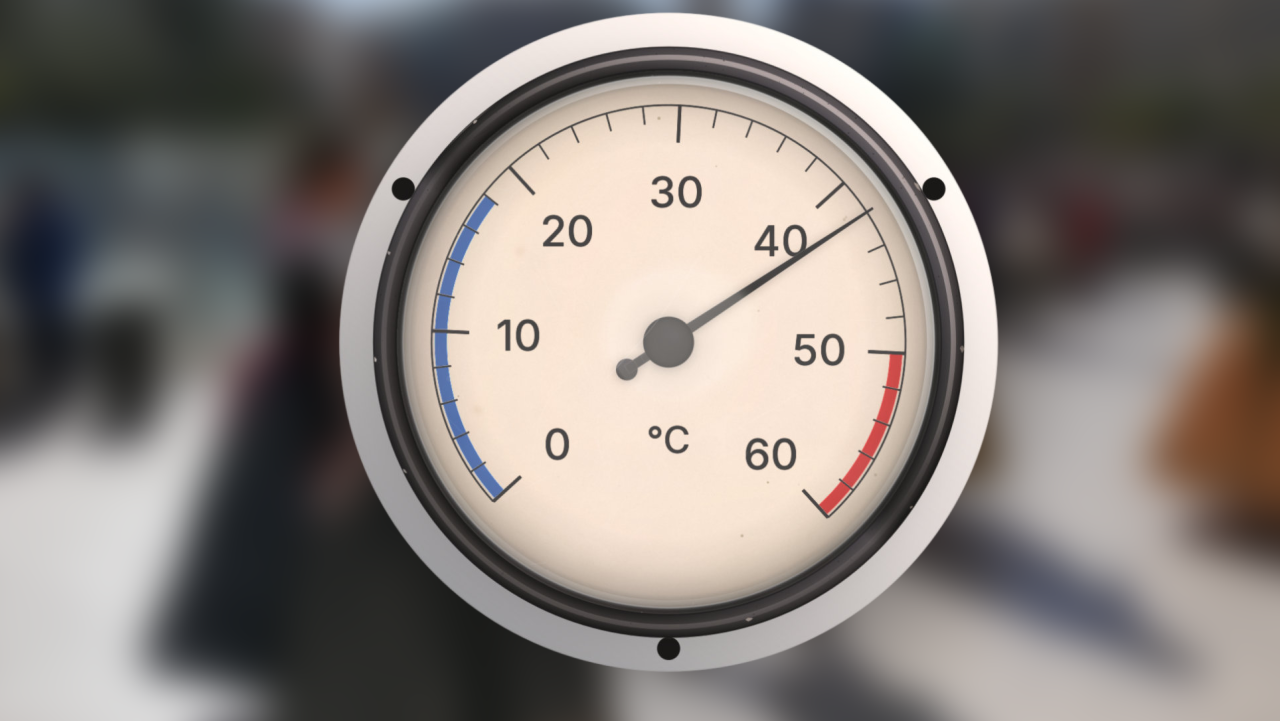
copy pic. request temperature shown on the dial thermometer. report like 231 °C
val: 42 °C
